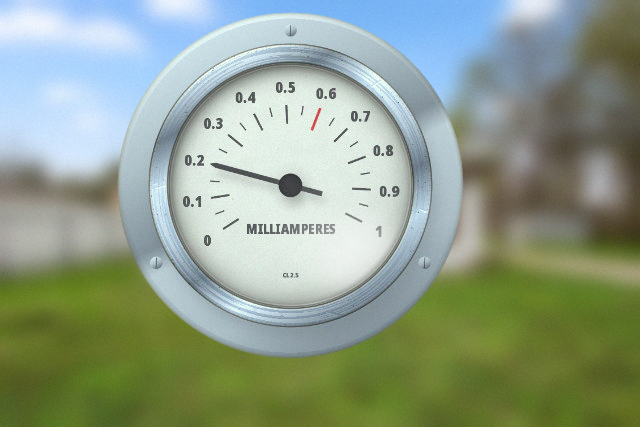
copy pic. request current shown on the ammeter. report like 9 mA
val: 0.2 mA
